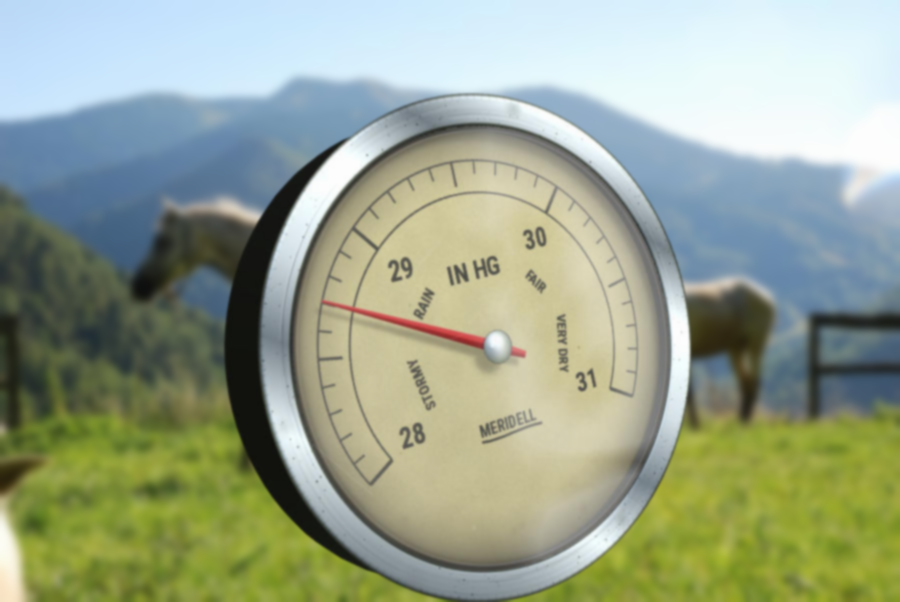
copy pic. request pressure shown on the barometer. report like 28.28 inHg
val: 28.7 inHg
